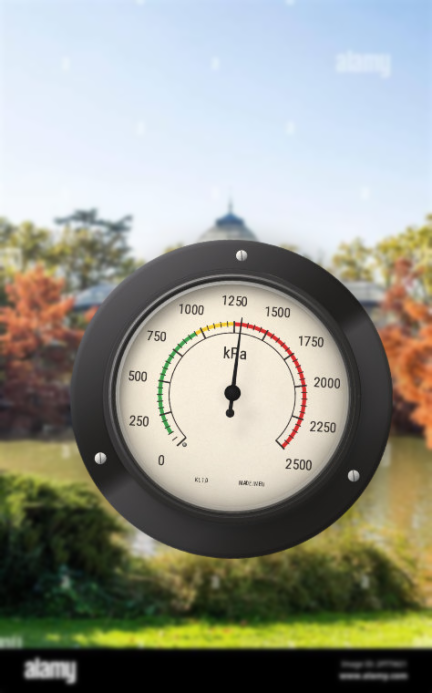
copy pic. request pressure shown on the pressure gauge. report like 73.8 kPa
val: 1300 kPa
